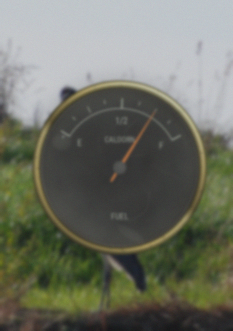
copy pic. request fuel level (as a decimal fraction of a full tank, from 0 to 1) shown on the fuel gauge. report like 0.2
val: 0.75
